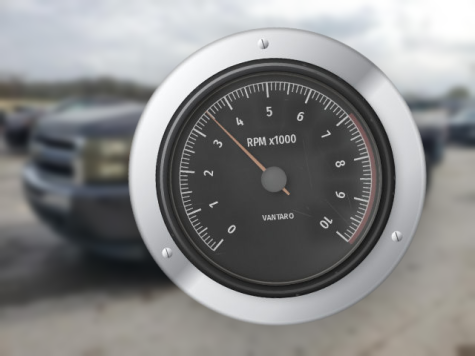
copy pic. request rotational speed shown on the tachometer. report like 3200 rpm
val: 3500 rpm
